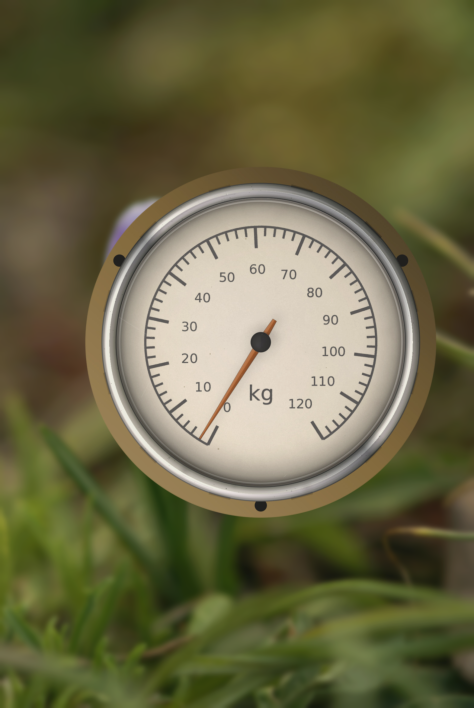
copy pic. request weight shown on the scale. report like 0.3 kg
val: 2 kg
